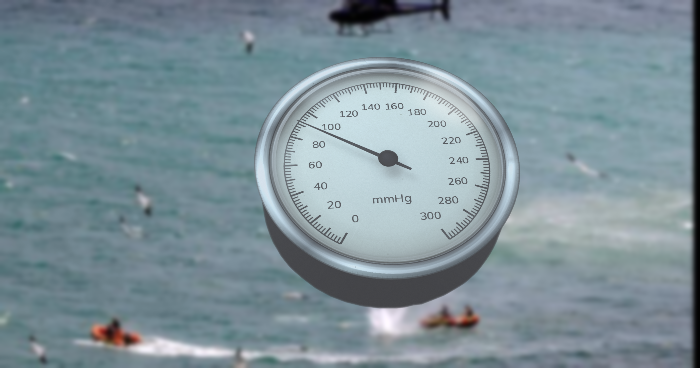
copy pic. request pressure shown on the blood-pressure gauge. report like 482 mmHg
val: 90 mmHg
